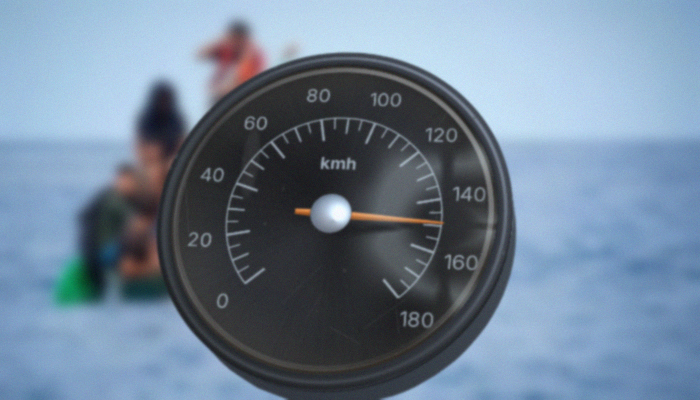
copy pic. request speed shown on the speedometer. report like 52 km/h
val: 150 km/h
